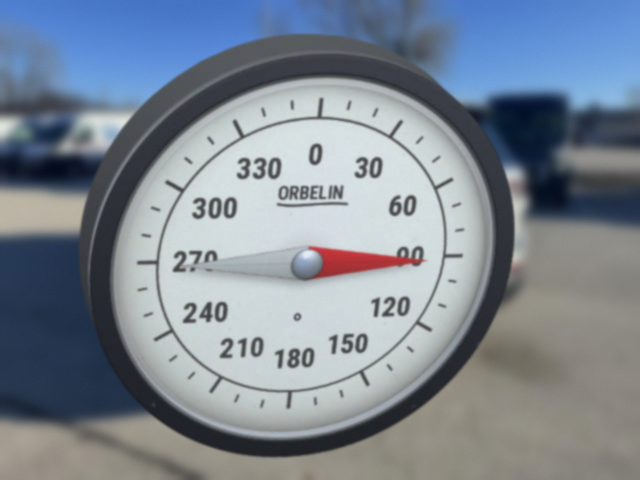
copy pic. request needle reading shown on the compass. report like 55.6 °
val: 90 °
